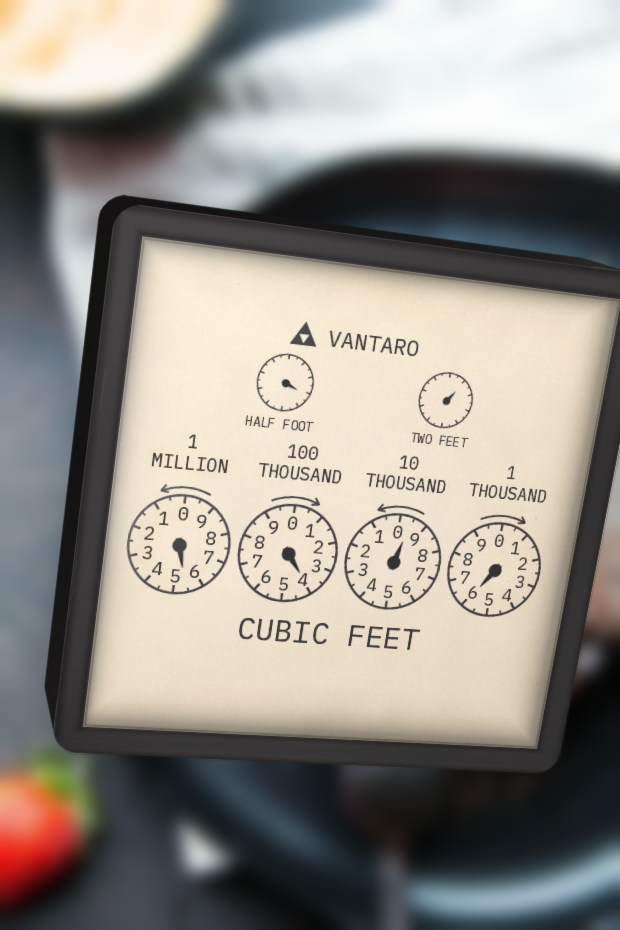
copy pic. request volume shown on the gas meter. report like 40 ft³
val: 539600 ft³
